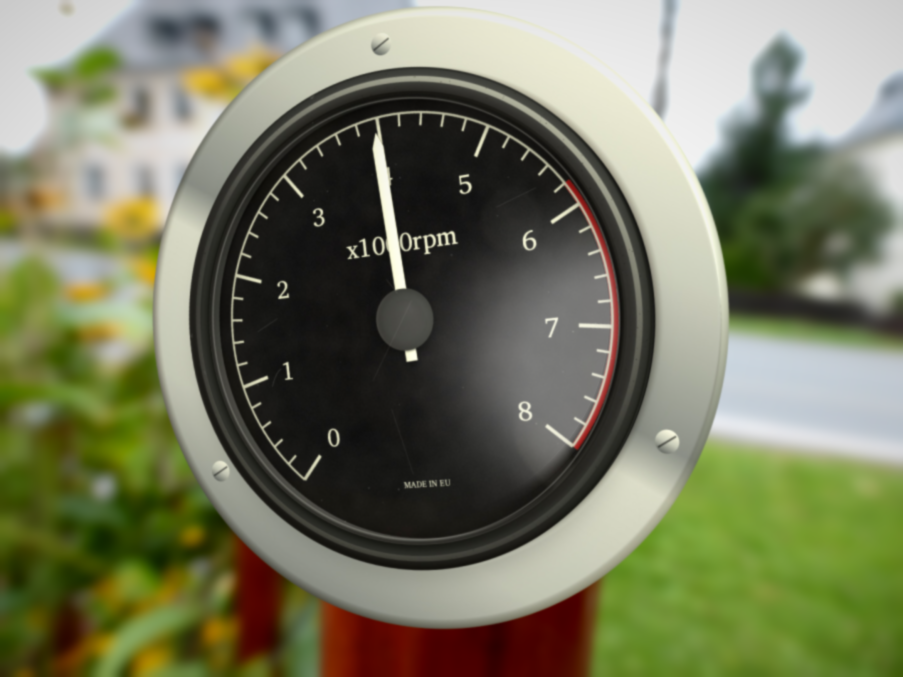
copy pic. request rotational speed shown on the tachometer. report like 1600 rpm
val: 4000 rpm
